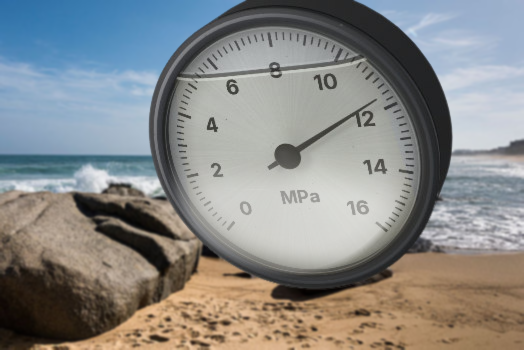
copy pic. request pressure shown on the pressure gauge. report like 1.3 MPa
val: 11.6 MPa
